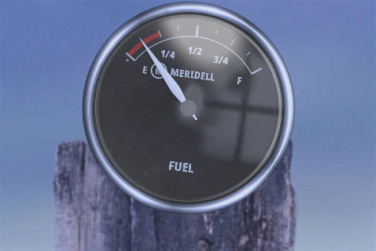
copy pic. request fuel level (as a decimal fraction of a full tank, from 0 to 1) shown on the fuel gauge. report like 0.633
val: 0.125
